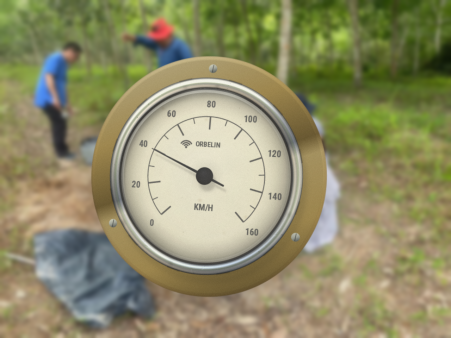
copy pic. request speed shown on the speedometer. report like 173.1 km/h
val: 40 km/h
